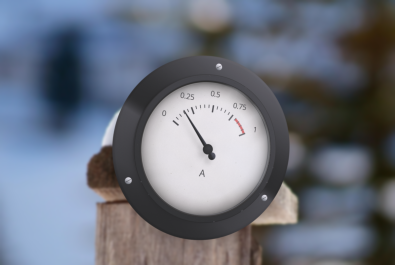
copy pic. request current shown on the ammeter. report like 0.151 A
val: 0.15 A
